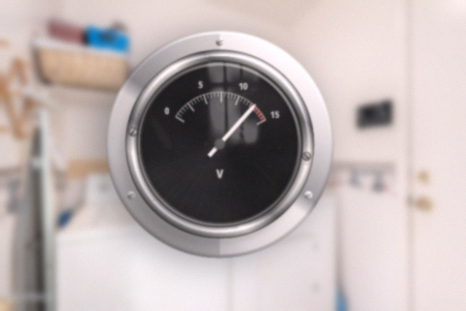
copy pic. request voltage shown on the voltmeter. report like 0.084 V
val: 12.5 V
